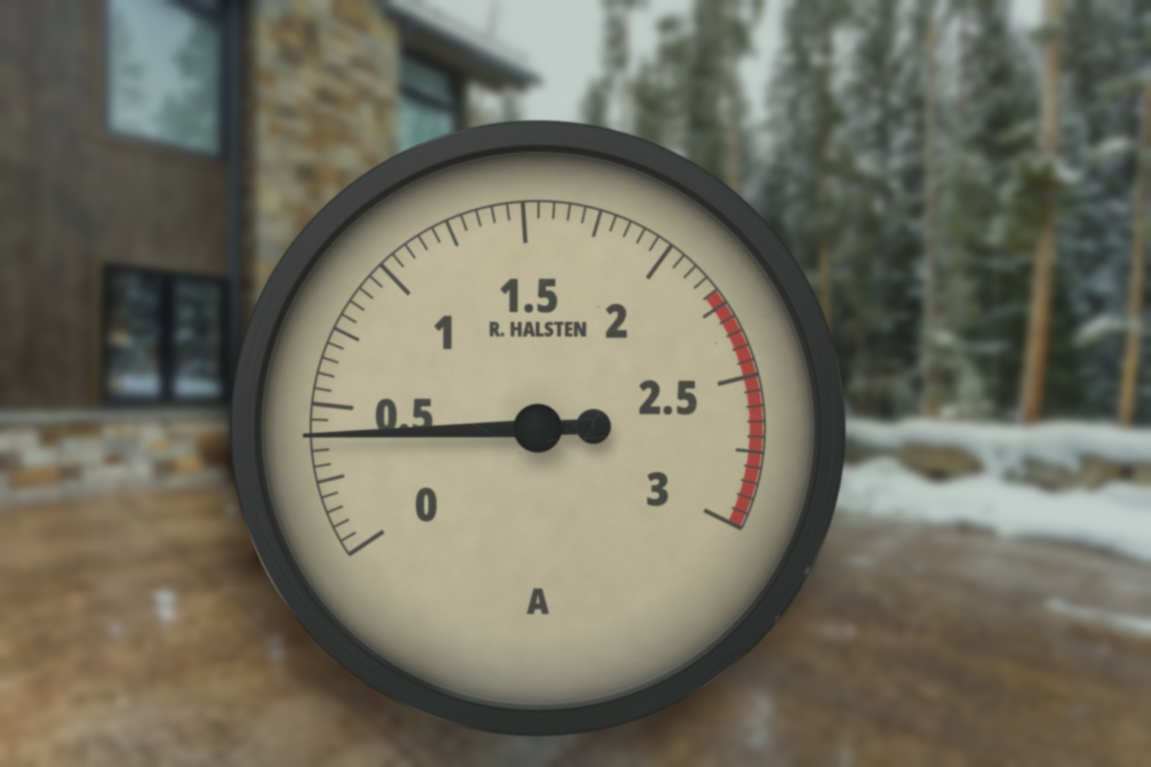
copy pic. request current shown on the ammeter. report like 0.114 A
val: 0.4 A
